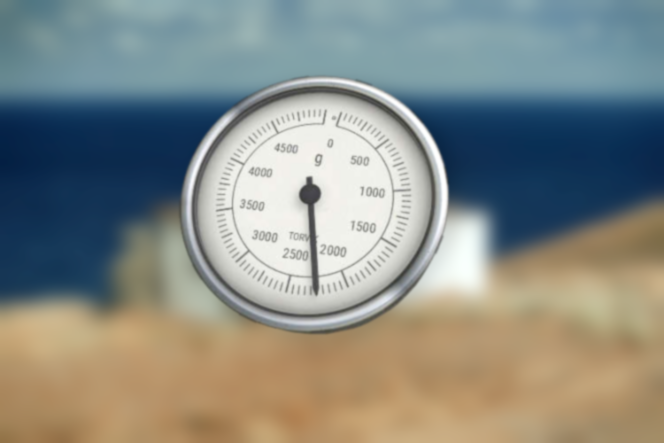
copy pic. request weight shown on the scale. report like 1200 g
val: 2250 g
